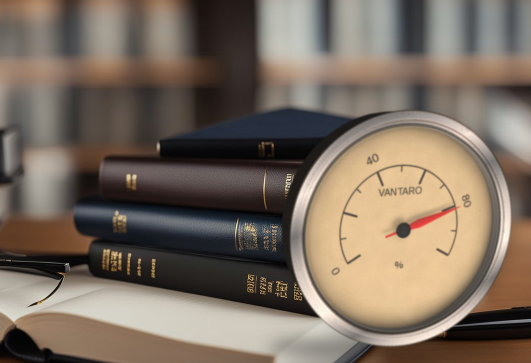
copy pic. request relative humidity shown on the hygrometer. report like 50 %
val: 80 %
